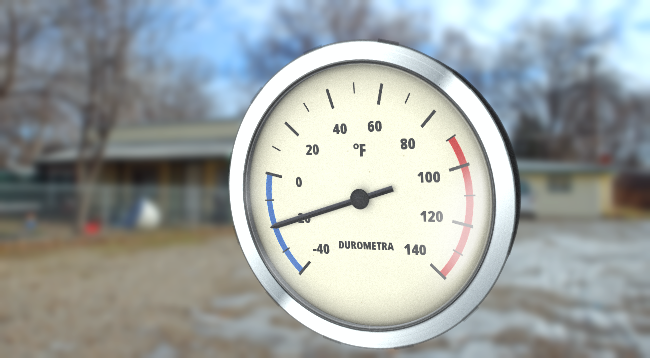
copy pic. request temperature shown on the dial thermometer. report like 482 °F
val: -20 °F
